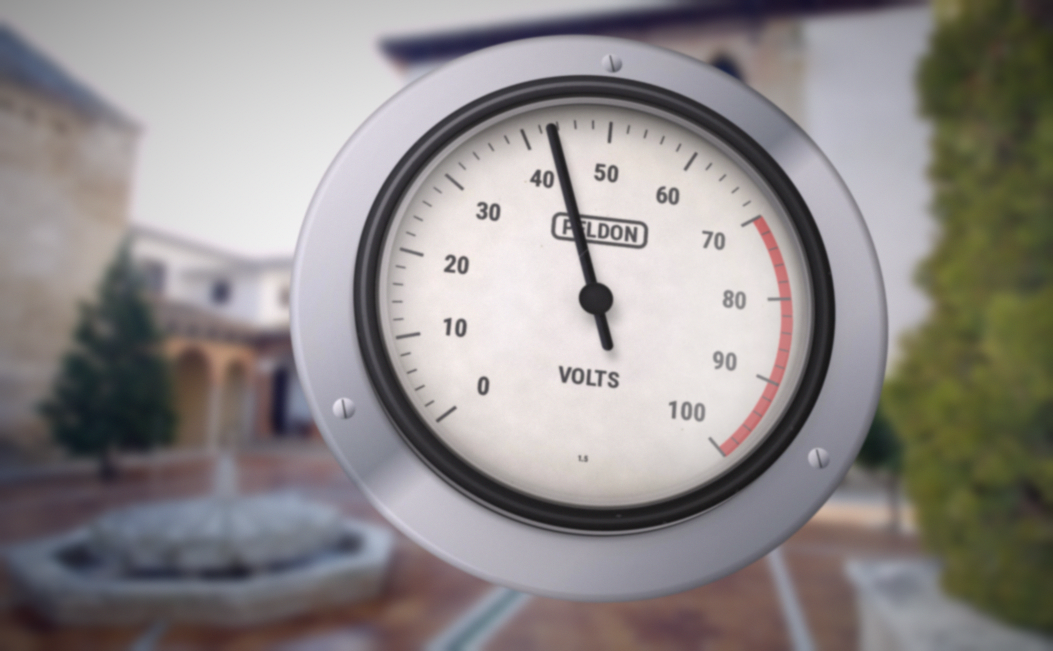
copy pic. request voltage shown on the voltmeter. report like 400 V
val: 43 V
